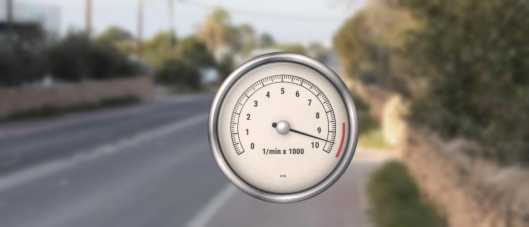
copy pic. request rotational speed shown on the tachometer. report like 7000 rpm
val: 9500 rpm
